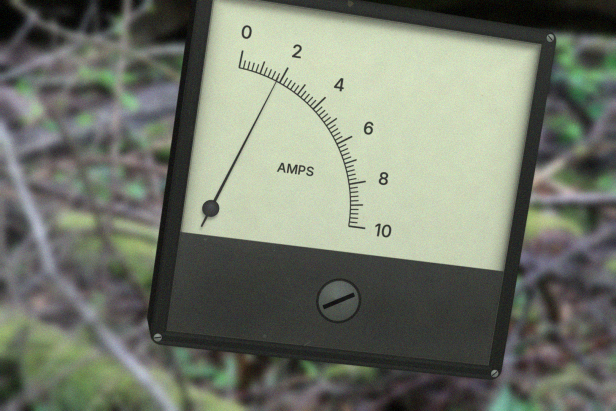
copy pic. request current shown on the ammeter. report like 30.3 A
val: 1.8 A
